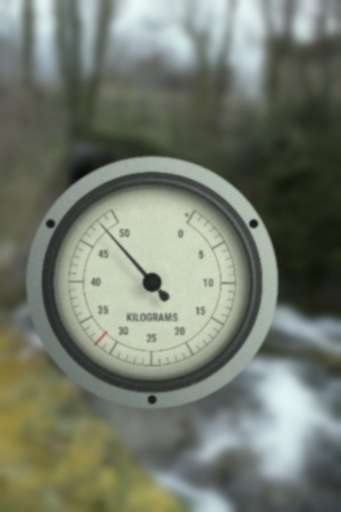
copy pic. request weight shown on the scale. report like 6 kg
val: 48 kg
